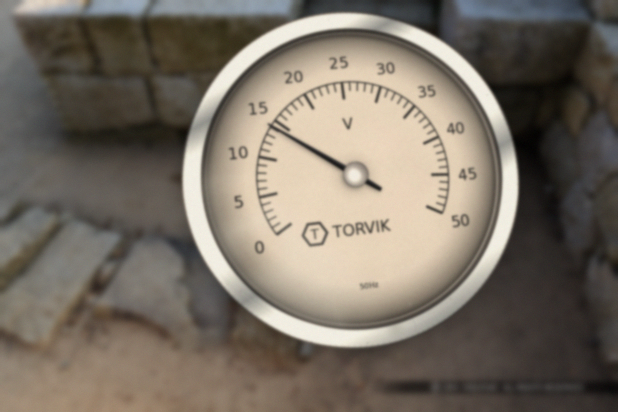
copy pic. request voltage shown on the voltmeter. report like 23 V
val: 14 V
